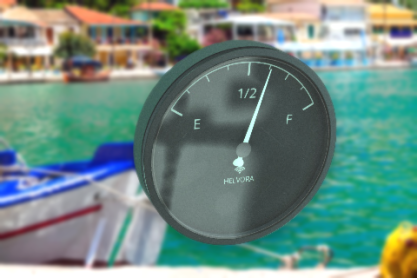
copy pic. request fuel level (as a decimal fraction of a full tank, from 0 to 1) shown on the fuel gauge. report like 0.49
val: 0.625
